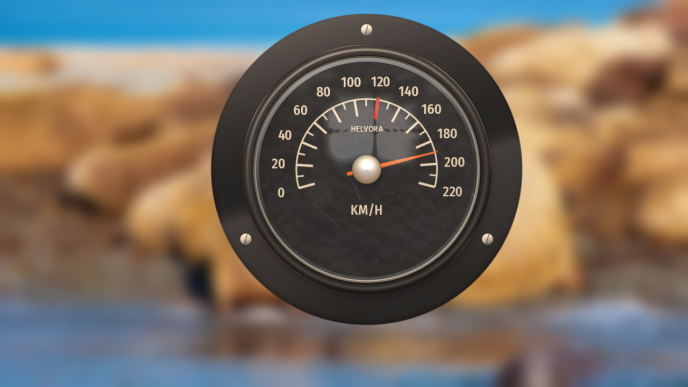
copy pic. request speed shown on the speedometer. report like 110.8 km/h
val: 190 km/h
